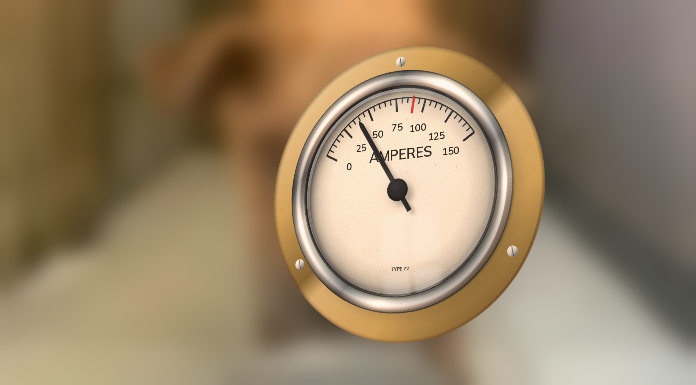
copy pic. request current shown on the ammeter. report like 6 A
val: 40 A
